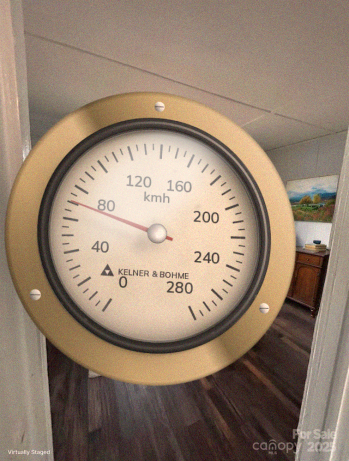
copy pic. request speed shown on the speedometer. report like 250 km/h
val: 70 km/h
